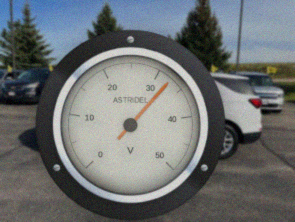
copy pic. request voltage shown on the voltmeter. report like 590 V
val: 32.5 V
